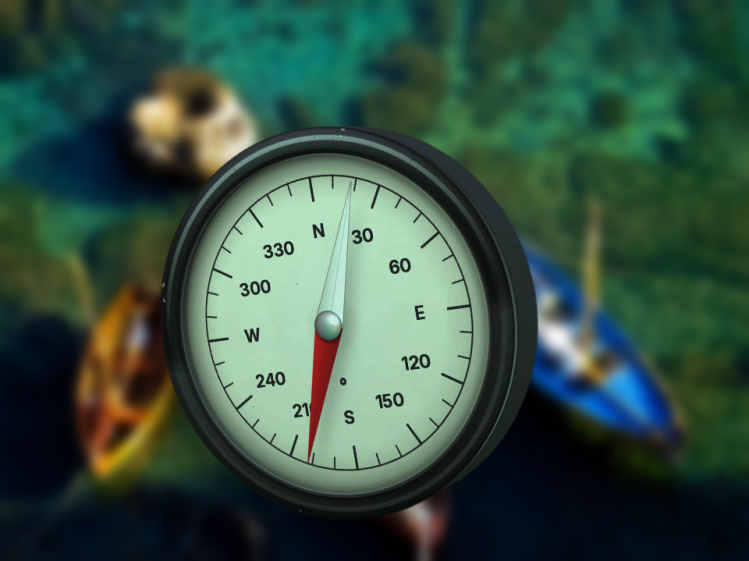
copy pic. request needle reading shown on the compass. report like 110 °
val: 200 °
